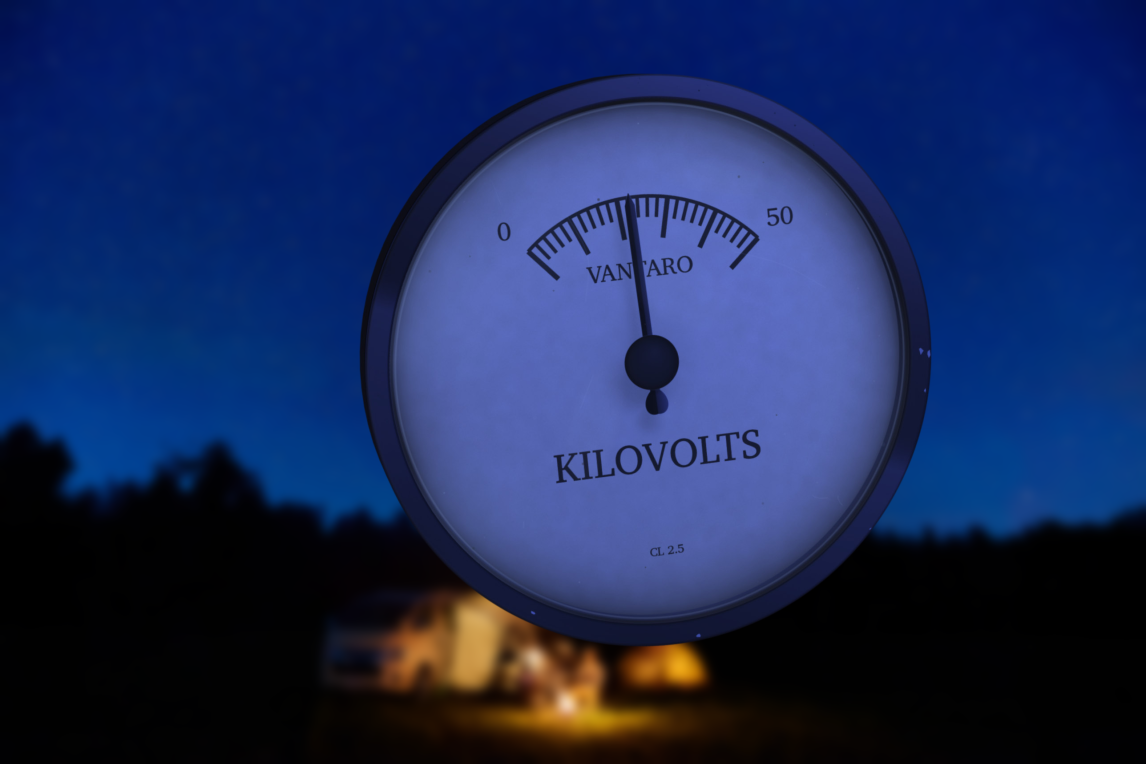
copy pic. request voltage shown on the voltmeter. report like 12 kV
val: 22 kV
